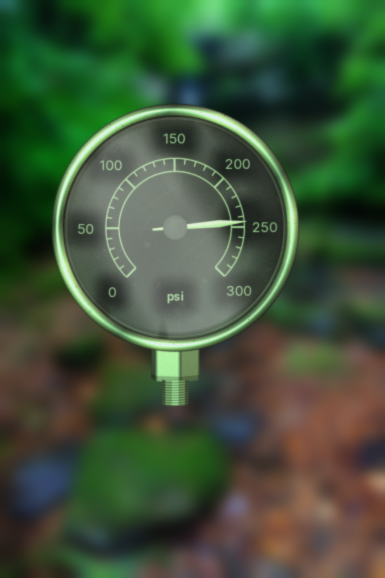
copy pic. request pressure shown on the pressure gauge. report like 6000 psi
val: 245 psi
